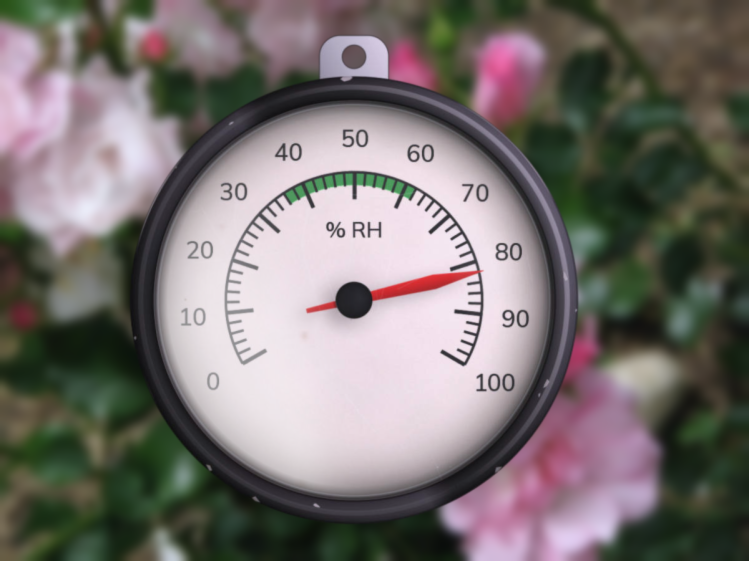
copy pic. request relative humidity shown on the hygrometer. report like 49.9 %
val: 82 %
